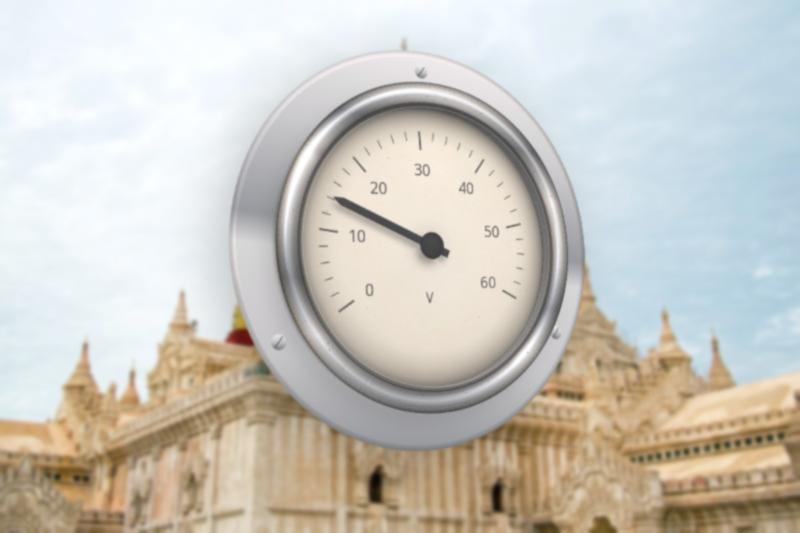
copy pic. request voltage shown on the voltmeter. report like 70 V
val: 14 V
